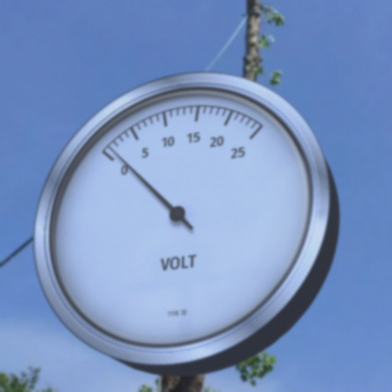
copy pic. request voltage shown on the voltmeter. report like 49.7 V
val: 1 V
